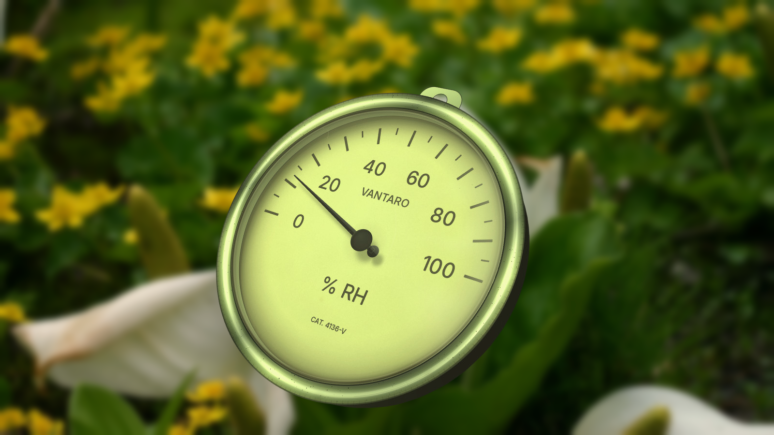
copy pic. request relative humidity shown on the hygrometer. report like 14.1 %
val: 12.5 %
